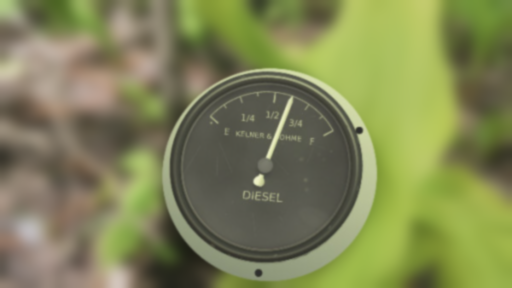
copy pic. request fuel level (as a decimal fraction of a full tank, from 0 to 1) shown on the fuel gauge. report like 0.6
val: 0.625
